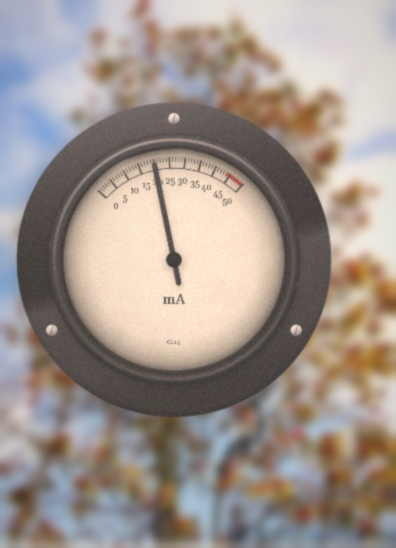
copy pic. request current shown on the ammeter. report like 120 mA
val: 20 mA
